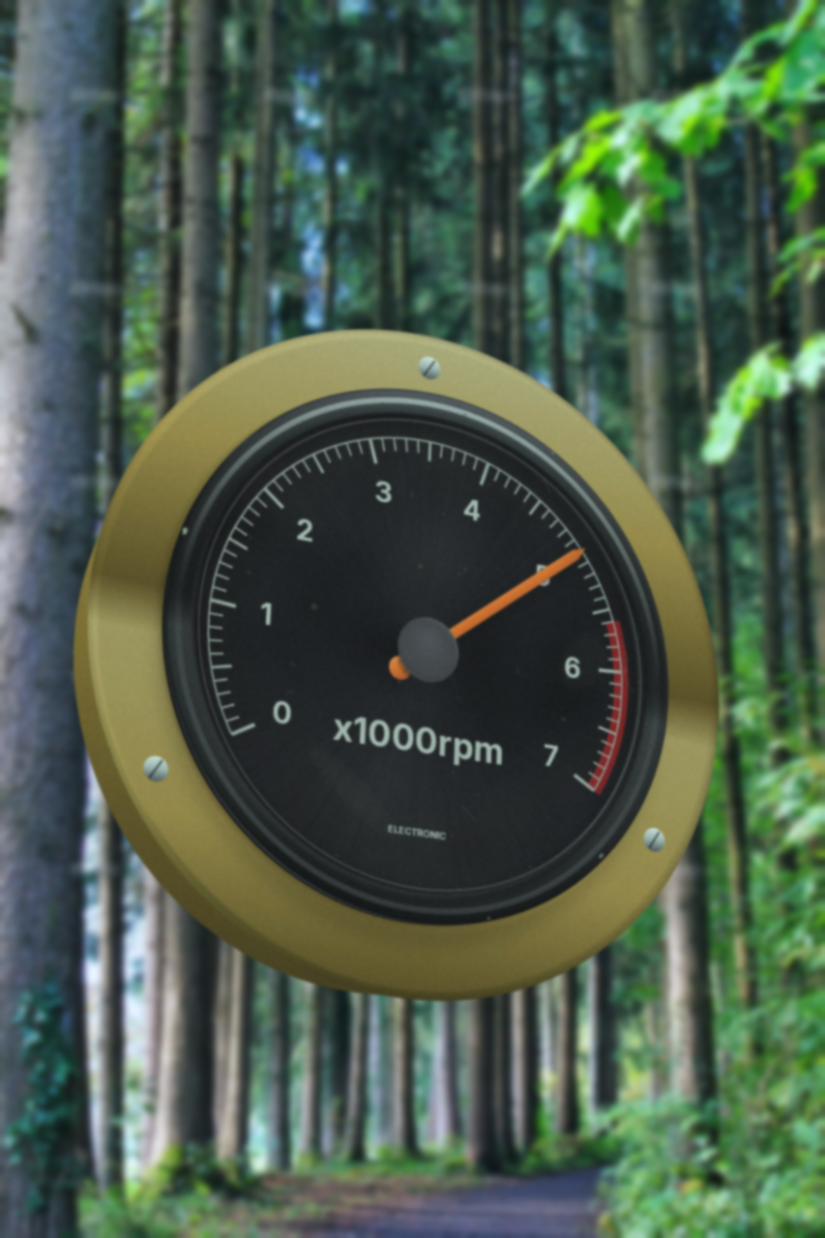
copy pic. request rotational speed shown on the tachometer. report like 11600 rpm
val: 5000 rpm
